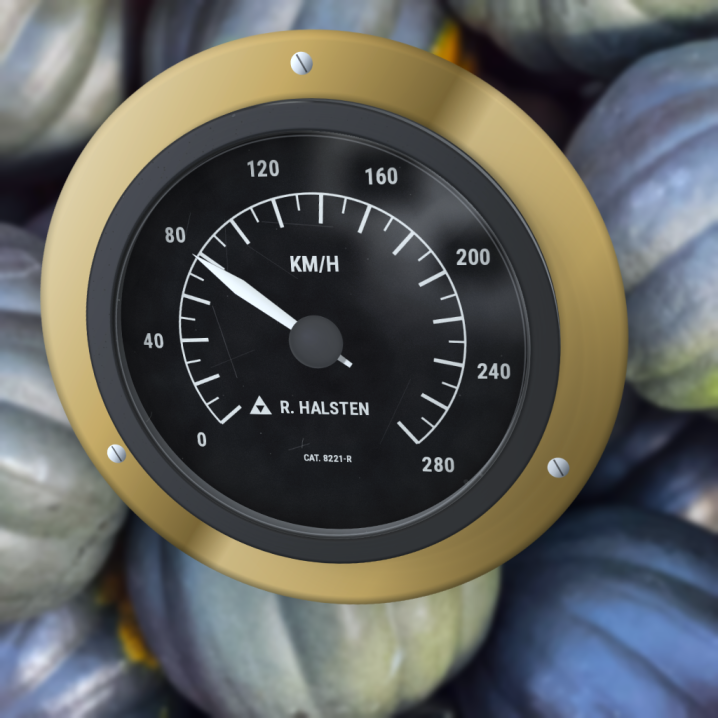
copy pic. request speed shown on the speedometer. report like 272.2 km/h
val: 80 km/h
